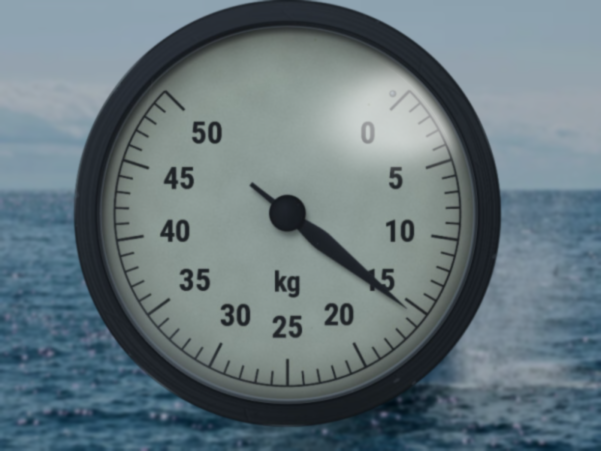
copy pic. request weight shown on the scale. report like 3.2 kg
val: 15.5 kg
